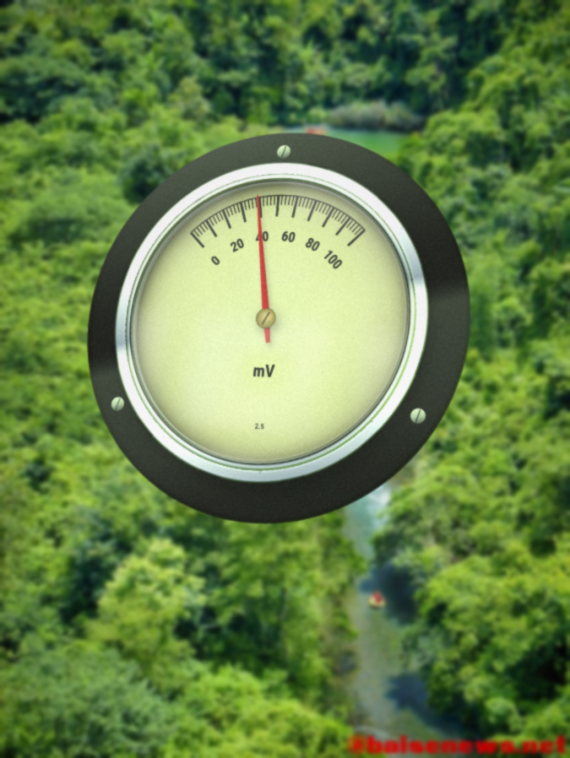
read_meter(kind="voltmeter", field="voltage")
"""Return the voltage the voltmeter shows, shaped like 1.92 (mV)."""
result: 40 (mV)
